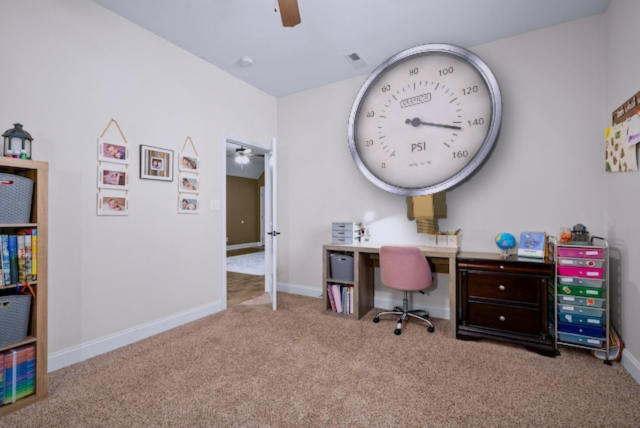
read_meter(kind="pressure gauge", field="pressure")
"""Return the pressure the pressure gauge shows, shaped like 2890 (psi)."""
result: 145 (psi)
